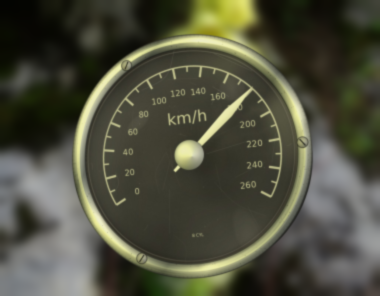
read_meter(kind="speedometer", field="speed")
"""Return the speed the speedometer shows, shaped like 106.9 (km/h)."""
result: 180 (km/h)
